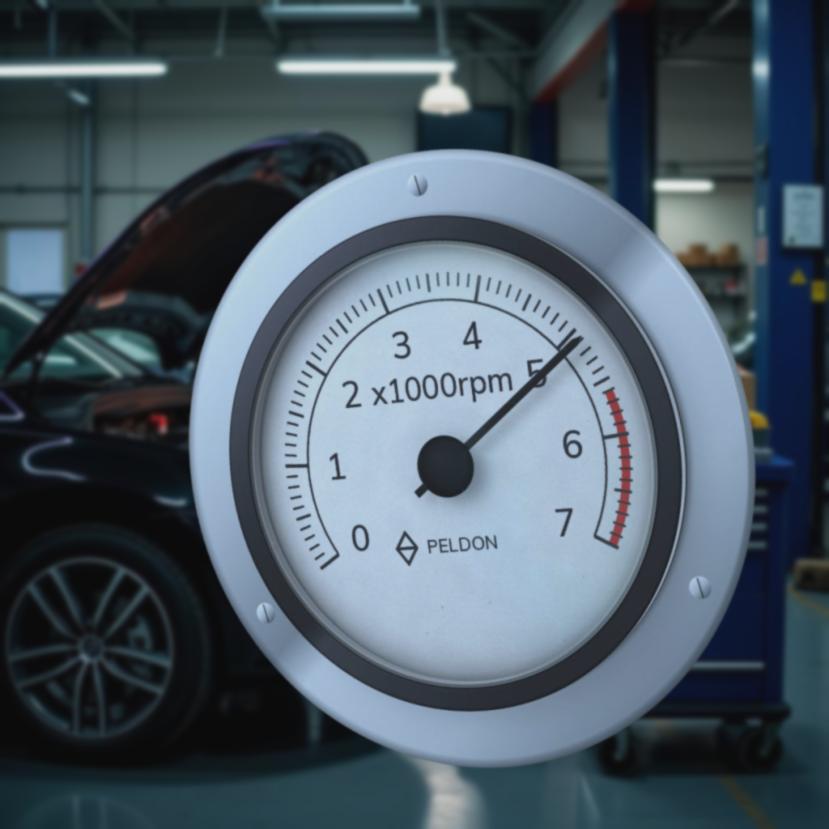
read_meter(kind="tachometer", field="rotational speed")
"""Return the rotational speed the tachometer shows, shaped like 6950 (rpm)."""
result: 5100 (rpm)
